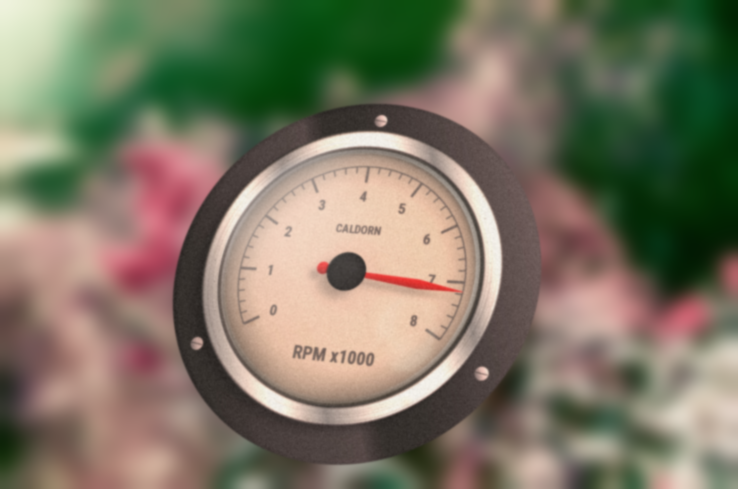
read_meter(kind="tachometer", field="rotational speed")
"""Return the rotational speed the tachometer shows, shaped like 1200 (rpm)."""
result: 7200 (rpm)
